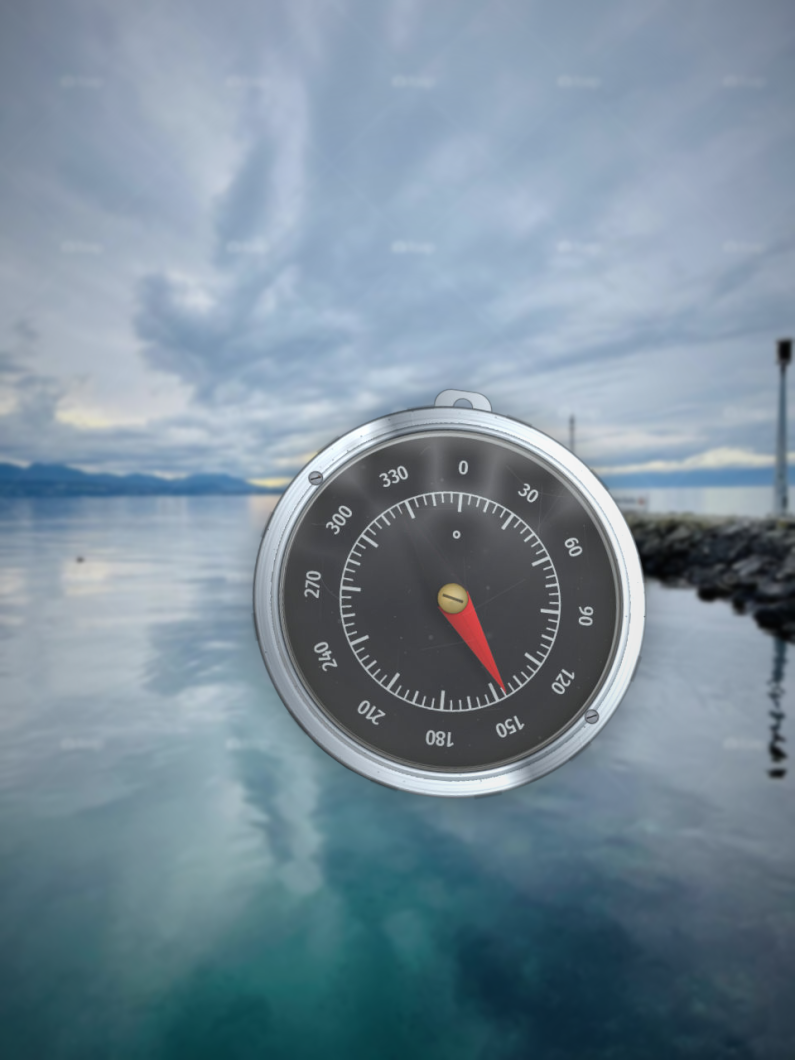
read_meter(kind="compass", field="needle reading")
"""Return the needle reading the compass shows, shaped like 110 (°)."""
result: 145 (°)
